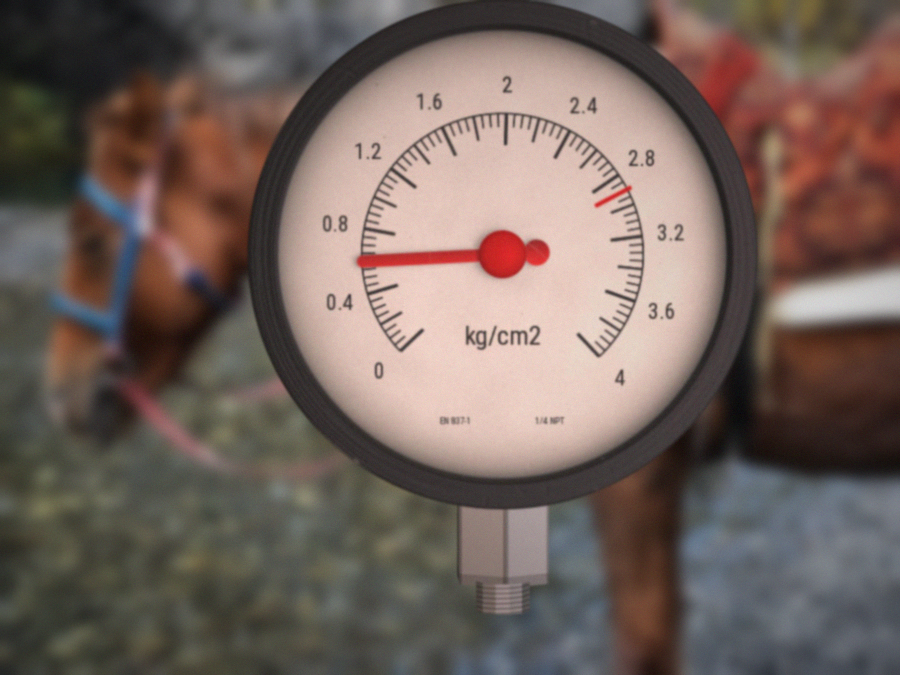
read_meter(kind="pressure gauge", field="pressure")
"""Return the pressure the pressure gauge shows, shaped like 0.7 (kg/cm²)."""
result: 0.6 (kg/cm²)
